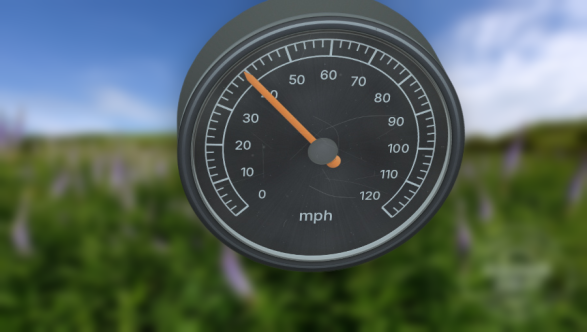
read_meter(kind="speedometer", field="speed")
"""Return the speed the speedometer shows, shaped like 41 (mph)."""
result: 40 (mph)
